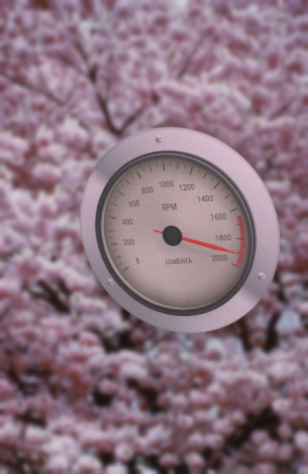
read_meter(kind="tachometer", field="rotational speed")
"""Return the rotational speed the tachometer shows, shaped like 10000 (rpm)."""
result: 1900 (rpm)
